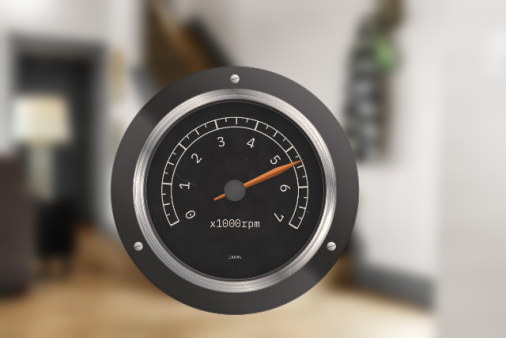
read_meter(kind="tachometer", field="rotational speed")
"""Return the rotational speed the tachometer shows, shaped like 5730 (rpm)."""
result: 5375 (rpm)
